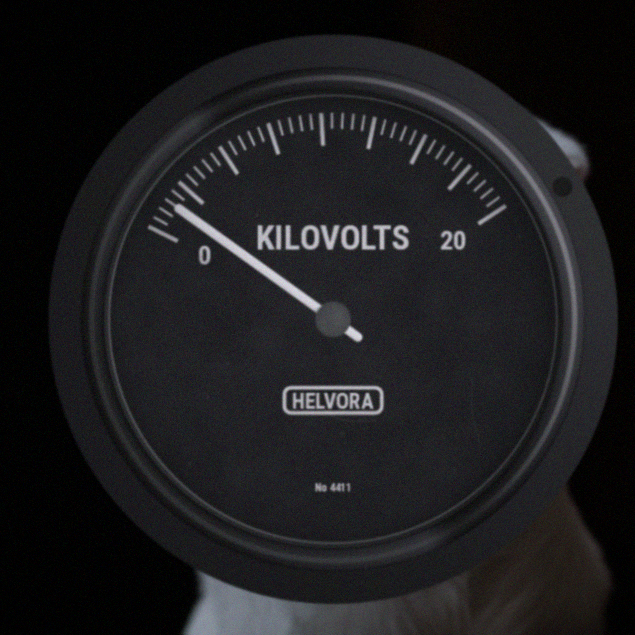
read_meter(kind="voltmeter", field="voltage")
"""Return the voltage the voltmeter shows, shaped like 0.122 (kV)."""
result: 1.5 (kV)
